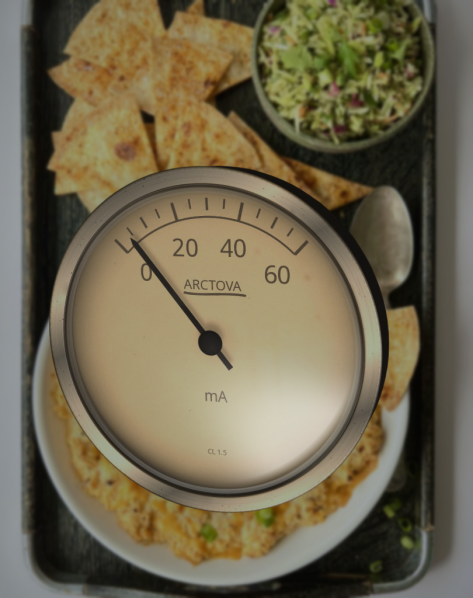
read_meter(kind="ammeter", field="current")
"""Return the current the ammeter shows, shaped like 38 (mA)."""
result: 5 (mA)
